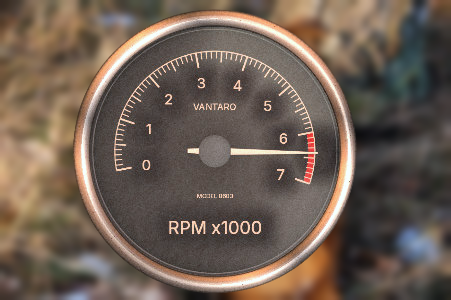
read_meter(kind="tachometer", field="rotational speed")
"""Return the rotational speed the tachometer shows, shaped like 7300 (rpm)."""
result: 6400 (rpm)
